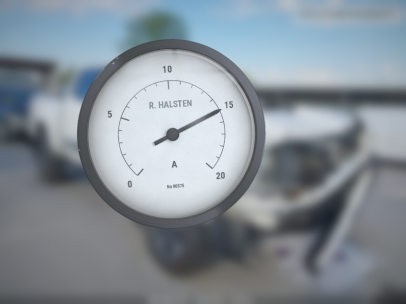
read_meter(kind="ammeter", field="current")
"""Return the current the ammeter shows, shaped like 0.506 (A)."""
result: 15 (A)
